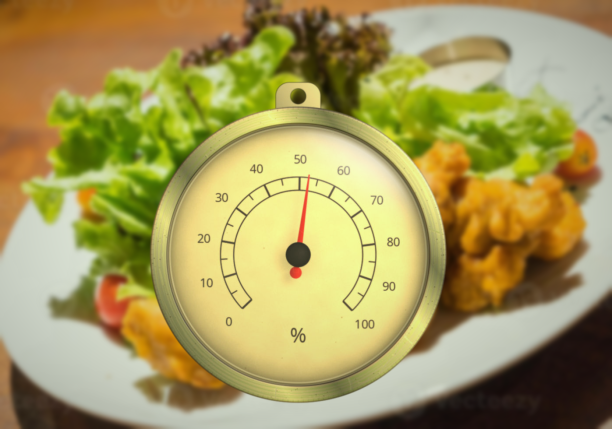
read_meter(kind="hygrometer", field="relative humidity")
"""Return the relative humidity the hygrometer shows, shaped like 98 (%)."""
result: 52.5 (%)
